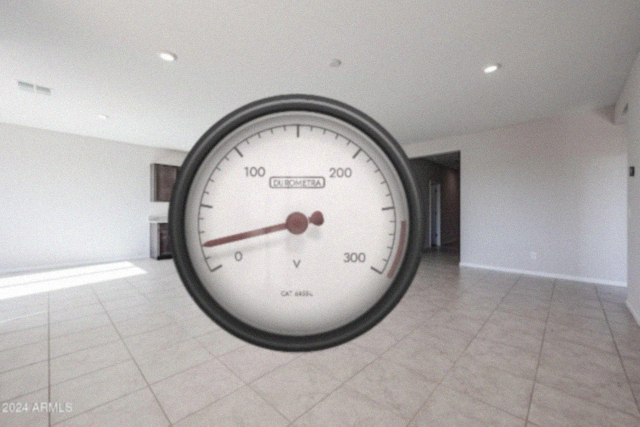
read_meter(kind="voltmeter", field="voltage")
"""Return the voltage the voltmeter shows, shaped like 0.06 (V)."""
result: 20 (V)
